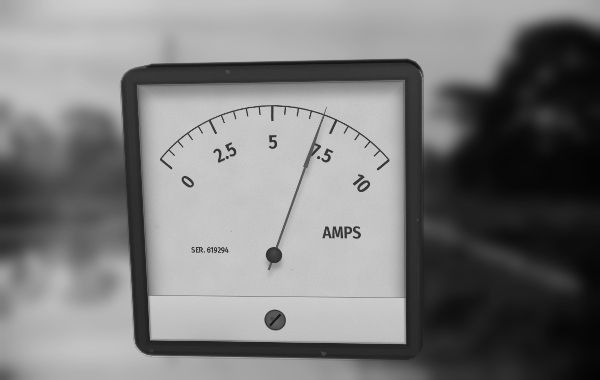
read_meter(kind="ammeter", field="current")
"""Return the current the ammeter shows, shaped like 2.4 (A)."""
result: 7 (A)
